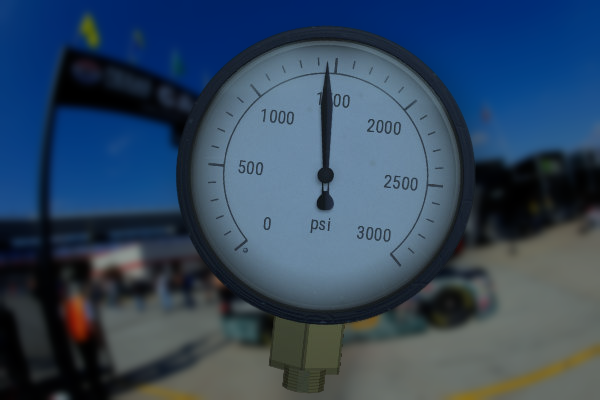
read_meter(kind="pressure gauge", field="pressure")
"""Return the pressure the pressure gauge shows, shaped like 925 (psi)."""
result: 1450 (psi)
